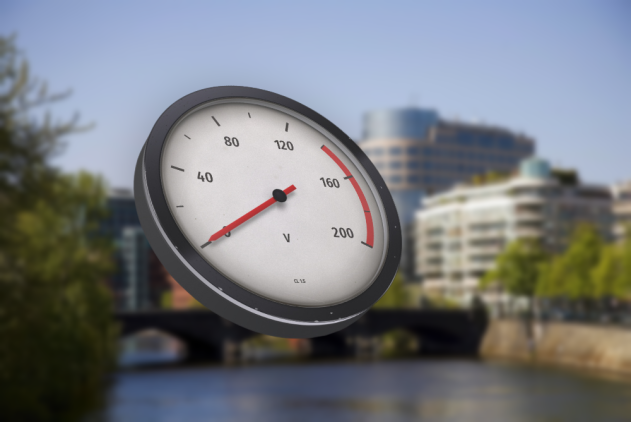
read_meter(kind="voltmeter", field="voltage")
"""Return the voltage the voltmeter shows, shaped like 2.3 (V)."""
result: 0 (V)
